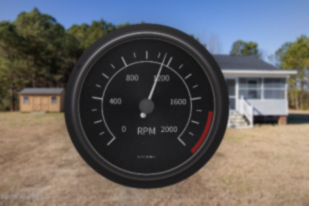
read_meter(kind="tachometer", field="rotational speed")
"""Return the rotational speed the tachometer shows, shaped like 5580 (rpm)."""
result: 1150 (rpm)
